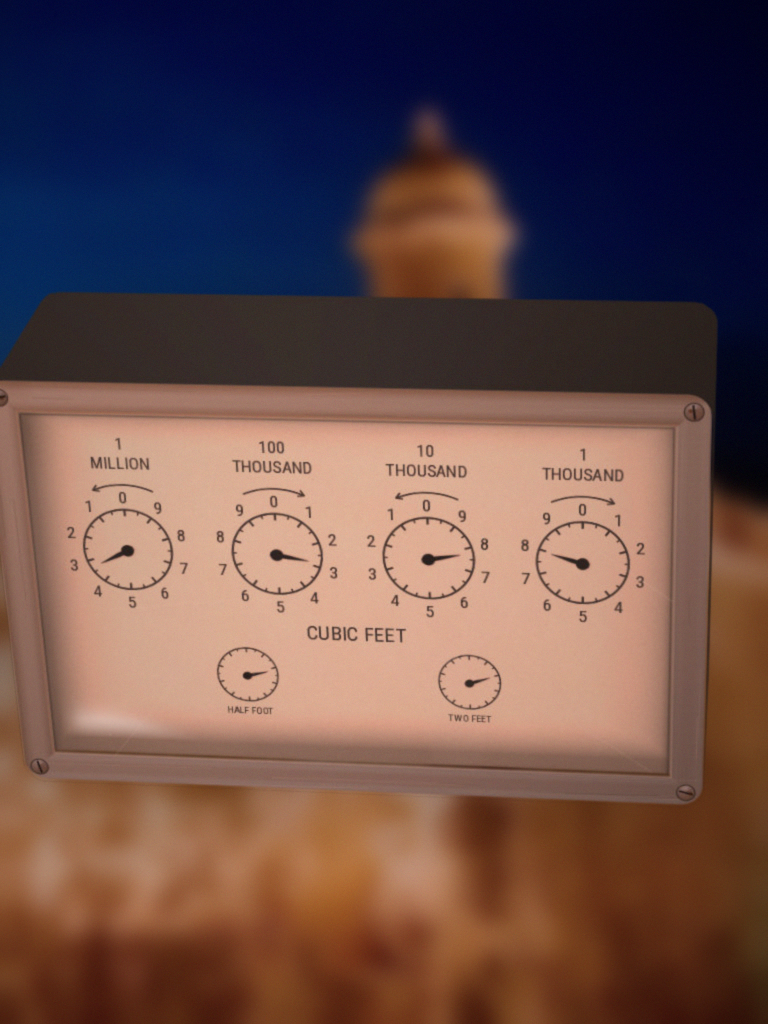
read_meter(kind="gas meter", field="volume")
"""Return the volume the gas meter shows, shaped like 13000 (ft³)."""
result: 327800 (ft³)
